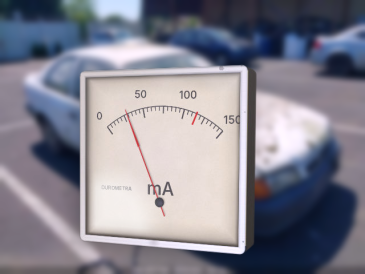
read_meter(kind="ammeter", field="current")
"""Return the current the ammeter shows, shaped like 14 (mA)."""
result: 30 (mA)
